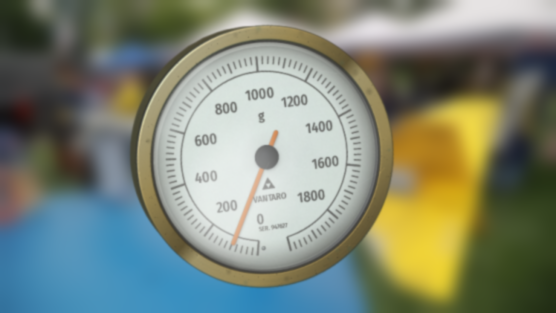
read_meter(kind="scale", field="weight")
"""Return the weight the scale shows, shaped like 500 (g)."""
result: 100 (g)
